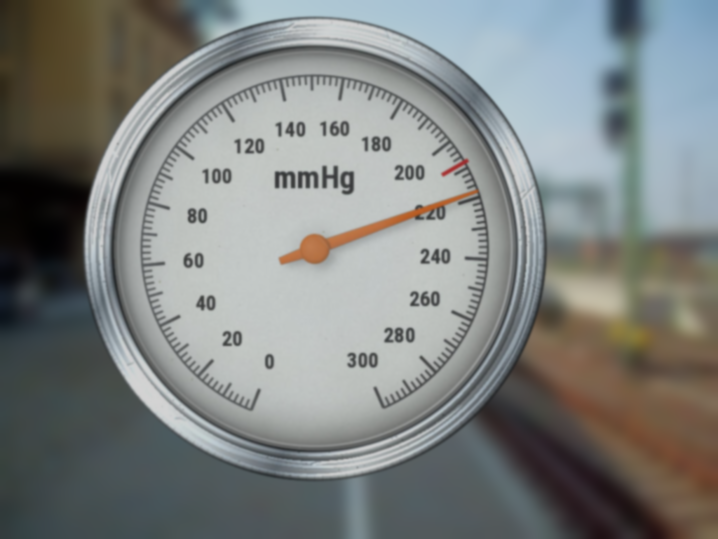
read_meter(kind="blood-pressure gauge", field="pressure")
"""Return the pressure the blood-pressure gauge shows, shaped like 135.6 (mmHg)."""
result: 218 (mmHg)
